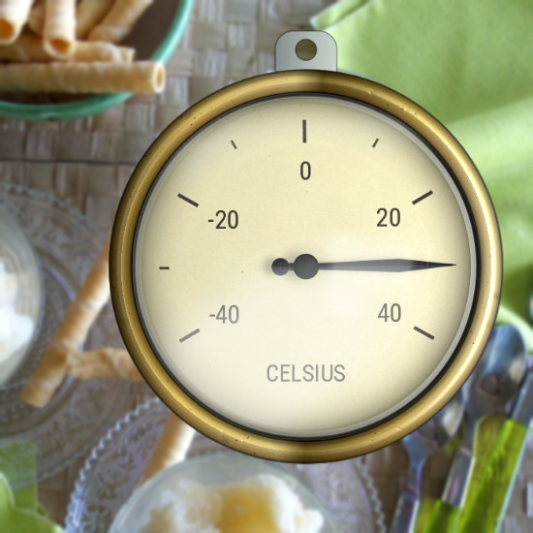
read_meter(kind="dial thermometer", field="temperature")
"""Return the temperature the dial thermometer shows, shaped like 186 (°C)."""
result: 30 (°C)
